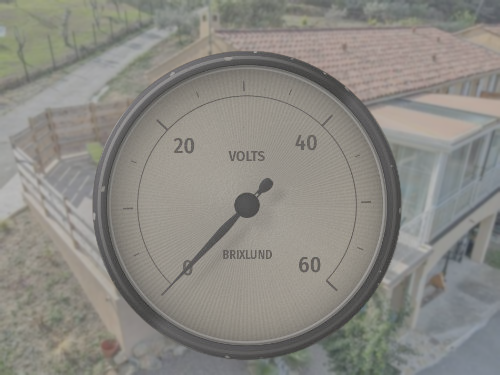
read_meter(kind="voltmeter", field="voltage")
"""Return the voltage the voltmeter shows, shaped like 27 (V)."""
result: 0 (V)
